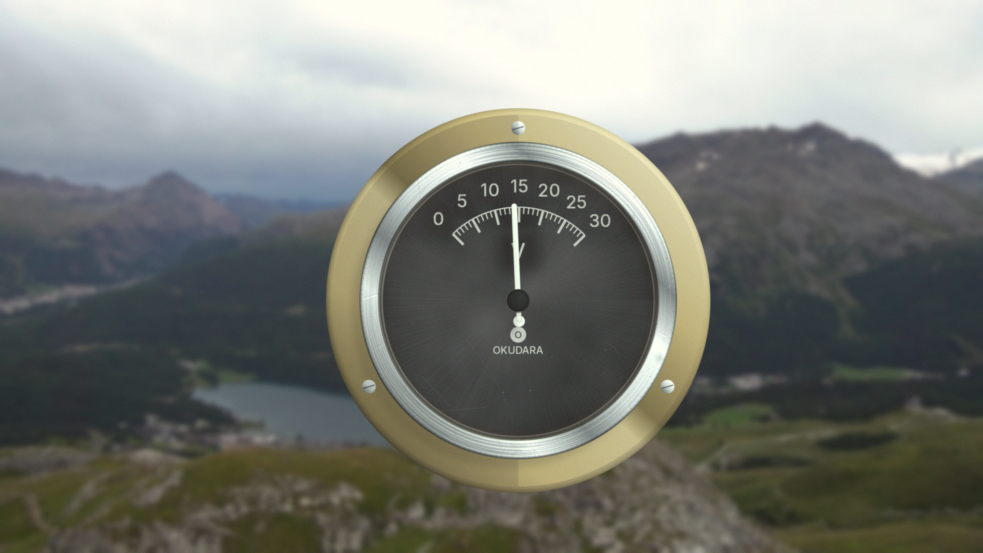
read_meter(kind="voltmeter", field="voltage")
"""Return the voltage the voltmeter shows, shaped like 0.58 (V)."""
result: 14 (V)
